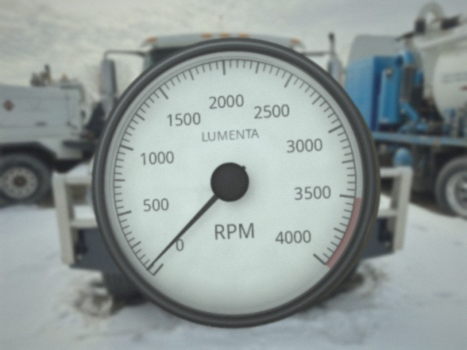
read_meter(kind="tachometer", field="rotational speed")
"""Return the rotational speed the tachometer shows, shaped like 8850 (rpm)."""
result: 50 (rpm)
